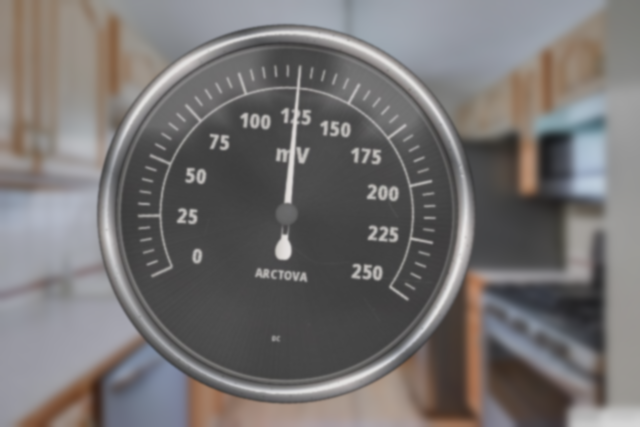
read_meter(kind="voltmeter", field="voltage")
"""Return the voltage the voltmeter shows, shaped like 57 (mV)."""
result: 125 (mV)
